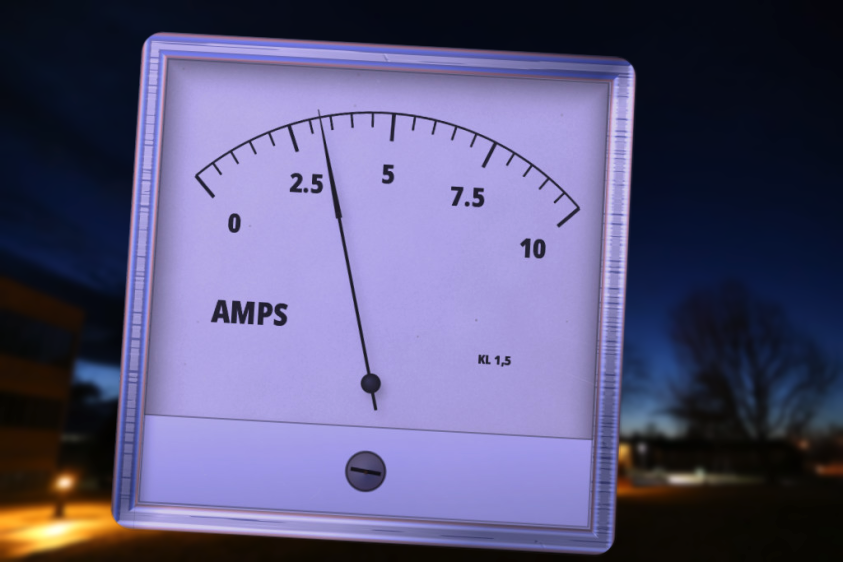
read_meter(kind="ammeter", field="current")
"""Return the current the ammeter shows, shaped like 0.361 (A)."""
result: 3.25 (A)
